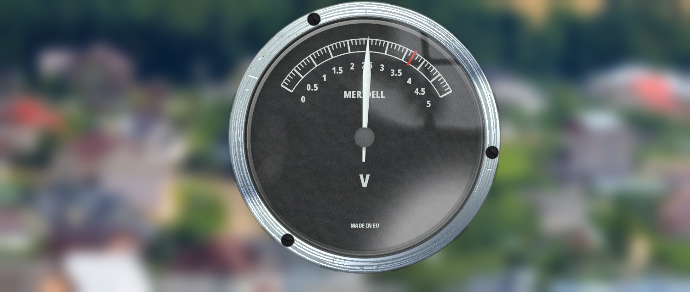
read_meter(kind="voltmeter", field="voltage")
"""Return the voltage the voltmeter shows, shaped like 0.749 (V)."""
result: 2.5 (V)
